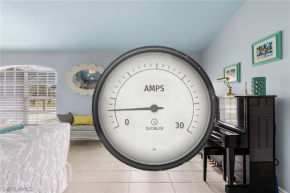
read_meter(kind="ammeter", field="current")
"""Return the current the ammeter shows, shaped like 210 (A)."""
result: 3 (A)
